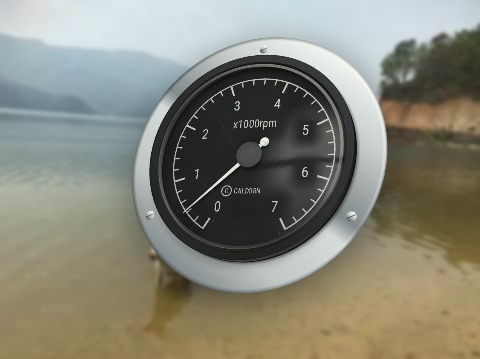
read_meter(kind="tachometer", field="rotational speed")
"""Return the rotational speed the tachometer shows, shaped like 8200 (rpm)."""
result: 400 (rpm)
